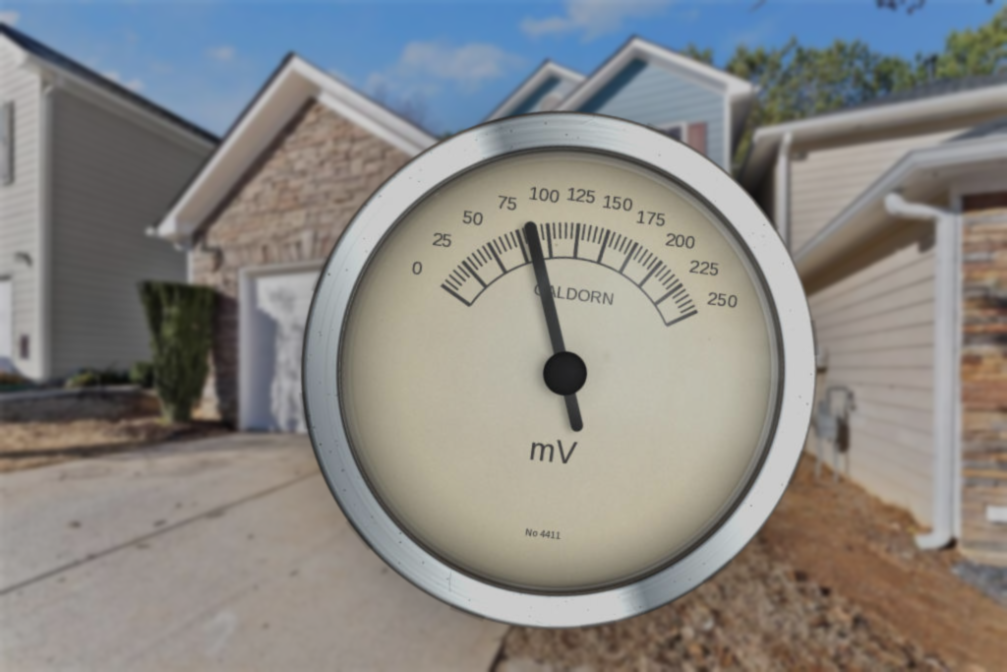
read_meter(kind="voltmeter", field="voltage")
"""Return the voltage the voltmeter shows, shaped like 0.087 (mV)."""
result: 85 (mV)
